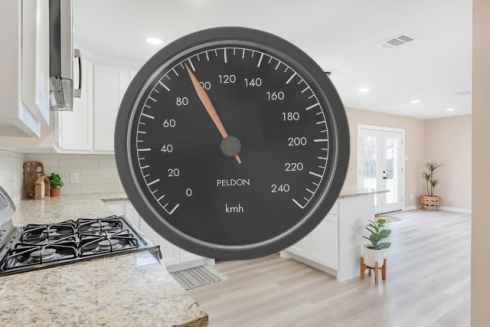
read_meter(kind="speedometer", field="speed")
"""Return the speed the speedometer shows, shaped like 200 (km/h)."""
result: 97.5 (km/h)
